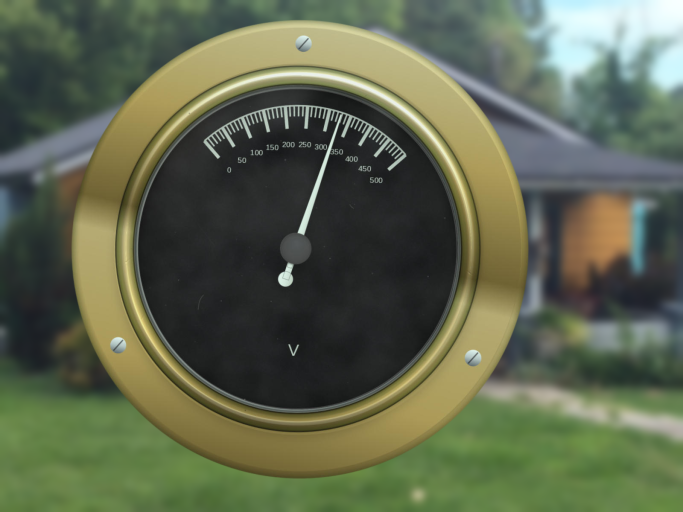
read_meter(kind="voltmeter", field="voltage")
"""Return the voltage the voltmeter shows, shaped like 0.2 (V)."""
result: 330 (V)
